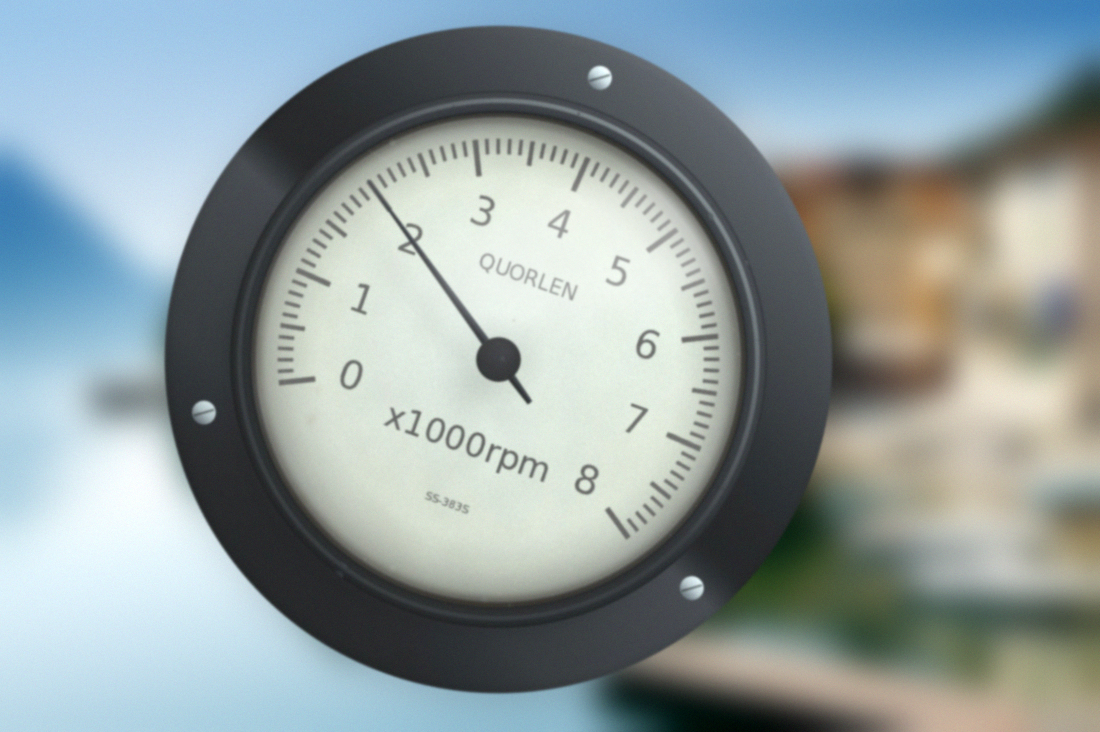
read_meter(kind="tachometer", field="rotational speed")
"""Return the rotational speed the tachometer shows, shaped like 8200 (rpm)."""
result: 2000 (rpm)
